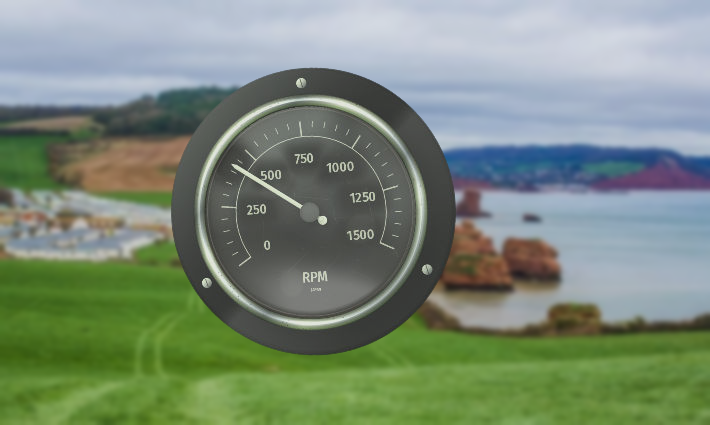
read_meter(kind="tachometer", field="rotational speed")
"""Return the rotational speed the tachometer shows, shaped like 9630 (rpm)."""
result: 425 (rpm)
